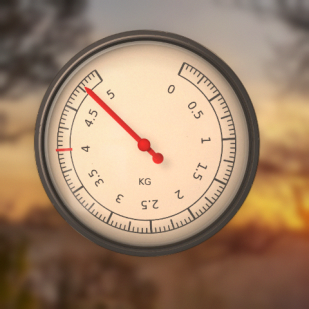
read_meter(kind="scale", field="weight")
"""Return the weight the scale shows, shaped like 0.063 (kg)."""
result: 4.8 (kg)
